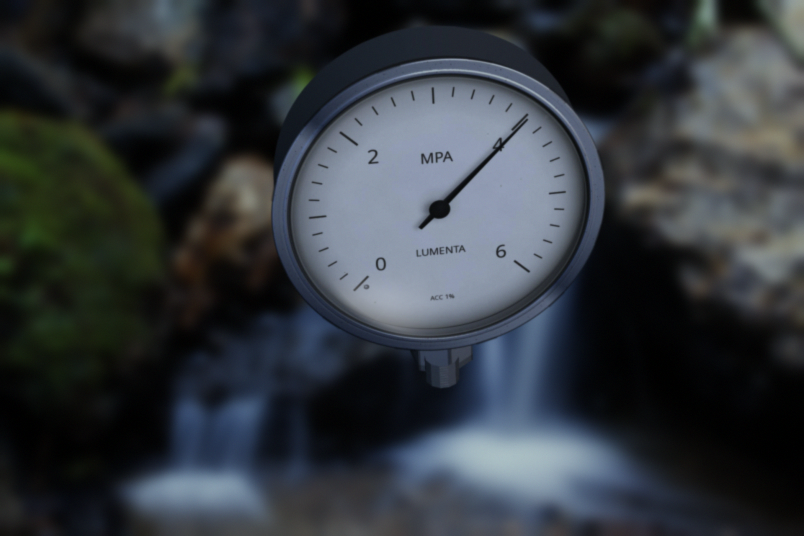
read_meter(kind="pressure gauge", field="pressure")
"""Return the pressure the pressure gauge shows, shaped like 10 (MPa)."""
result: 4 (MPa)
